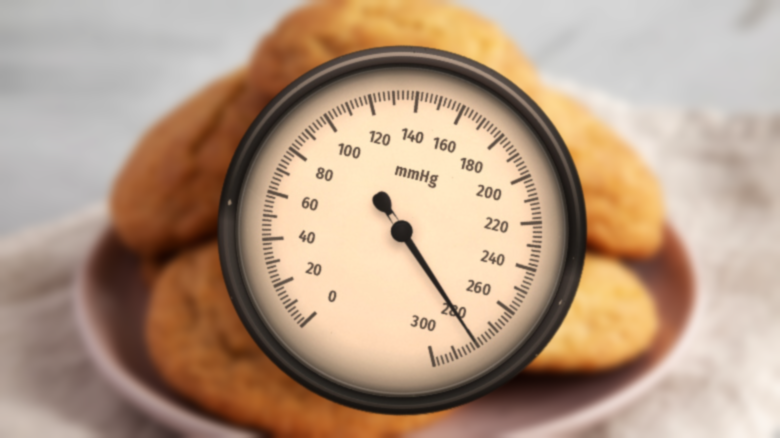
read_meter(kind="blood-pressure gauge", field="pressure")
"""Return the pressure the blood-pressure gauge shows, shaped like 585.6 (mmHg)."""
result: 280 (mmHg)
